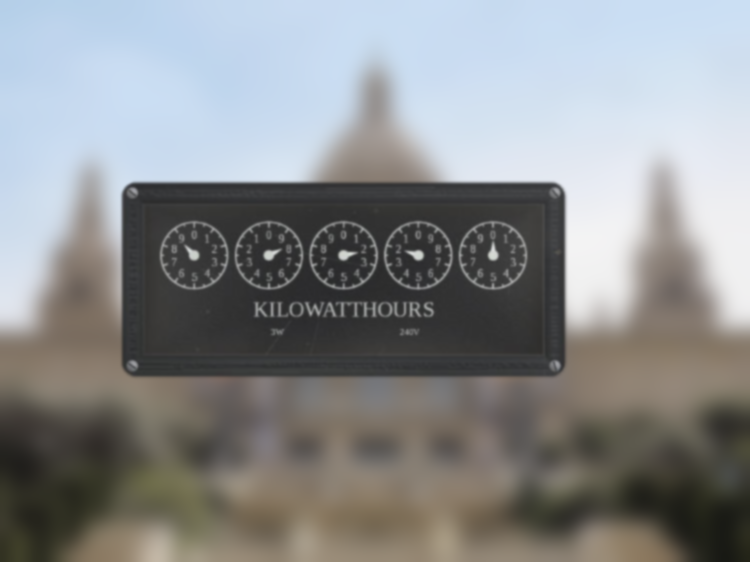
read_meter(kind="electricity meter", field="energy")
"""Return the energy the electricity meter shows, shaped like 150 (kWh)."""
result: 88220 (kWh)
